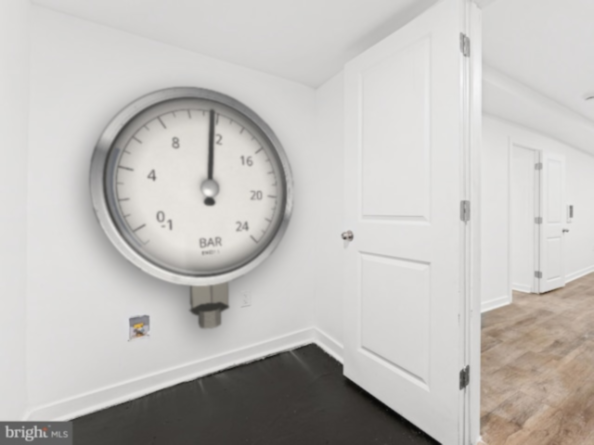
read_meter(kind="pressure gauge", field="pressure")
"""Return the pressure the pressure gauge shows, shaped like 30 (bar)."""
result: 11.5 (bar)
